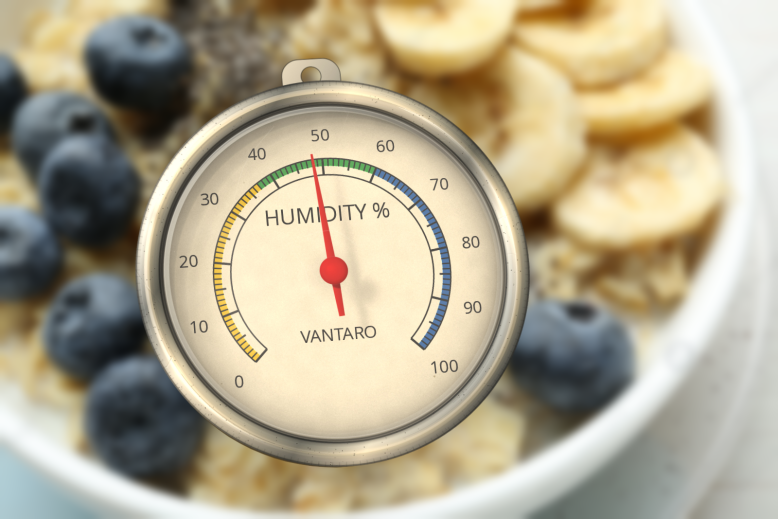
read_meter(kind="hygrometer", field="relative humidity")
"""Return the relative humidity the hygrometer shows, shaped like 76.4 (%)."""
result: 48 (%)
